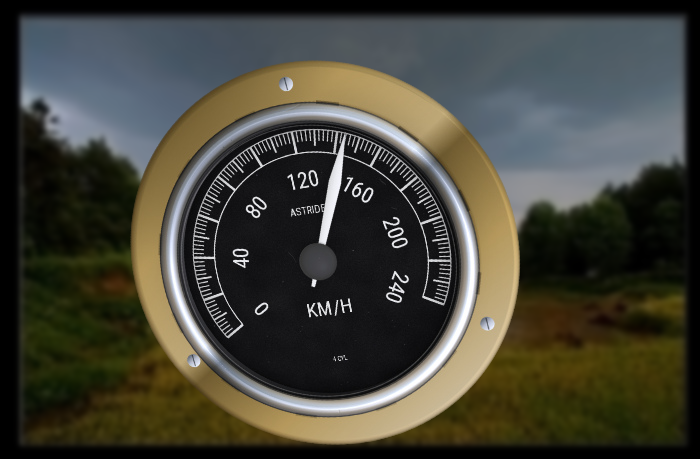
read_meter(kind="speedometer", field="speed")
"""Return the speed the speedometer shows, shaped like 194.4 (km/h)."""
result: 144 (km/h)
